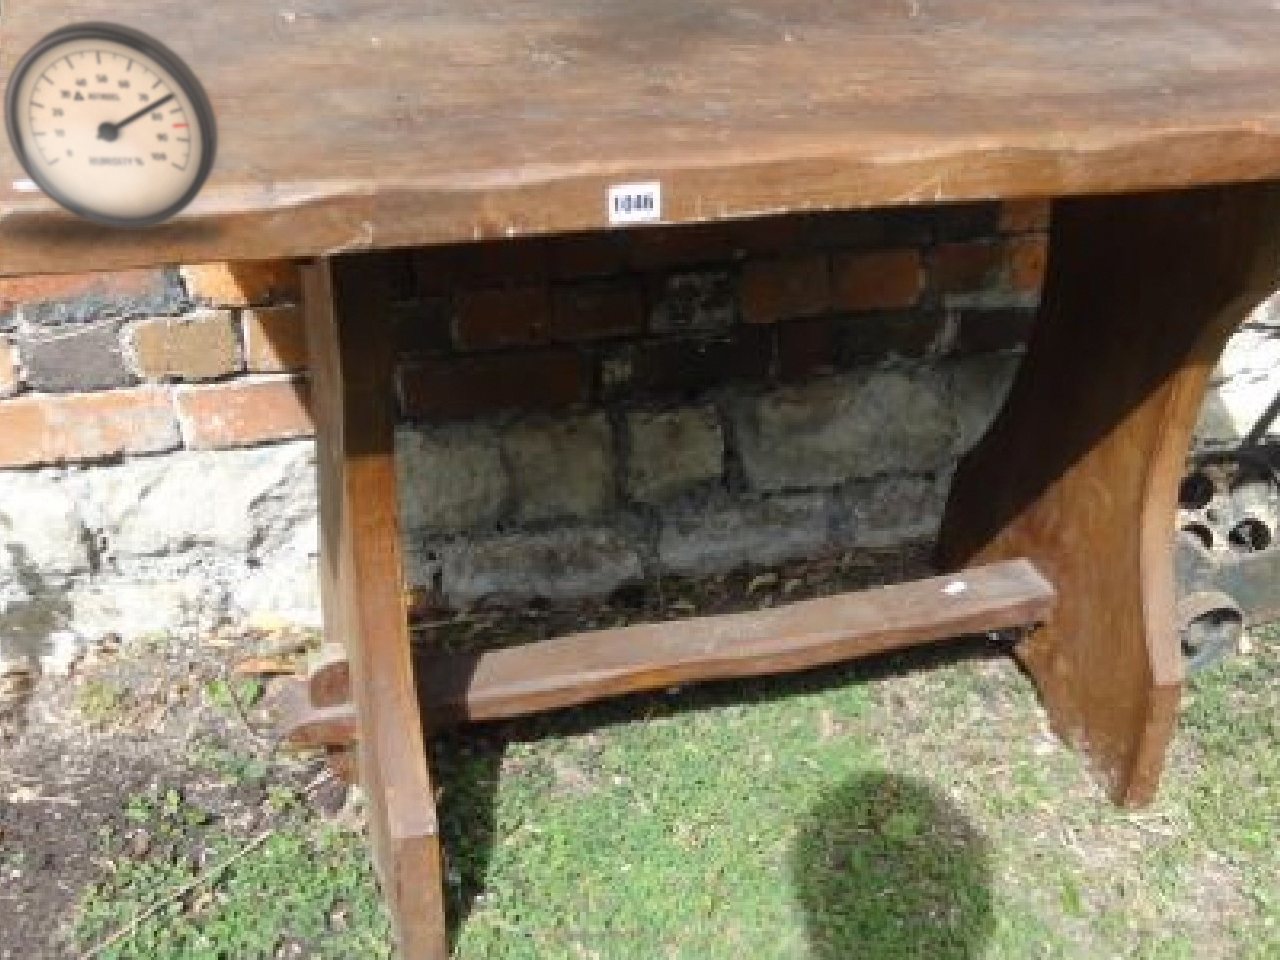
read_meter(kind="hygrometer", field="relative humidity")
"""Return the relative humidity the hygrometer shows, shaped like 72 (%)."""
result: 75 (%)
